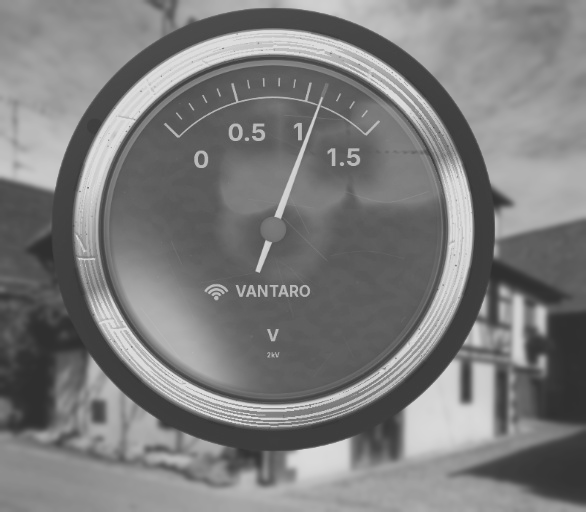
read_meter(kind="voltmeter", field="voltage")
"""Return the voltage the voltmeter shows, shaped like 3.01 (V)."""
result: 1.1 (V)
